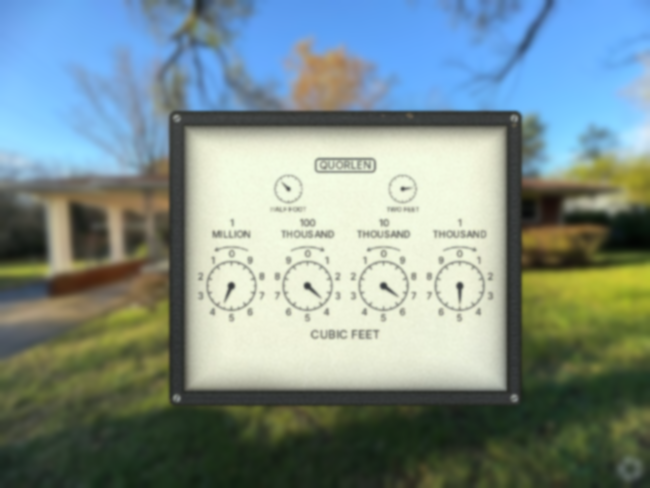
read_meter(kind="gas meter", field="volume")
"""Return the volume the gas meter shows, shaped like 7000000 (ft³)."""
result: 436500 (ft³)
